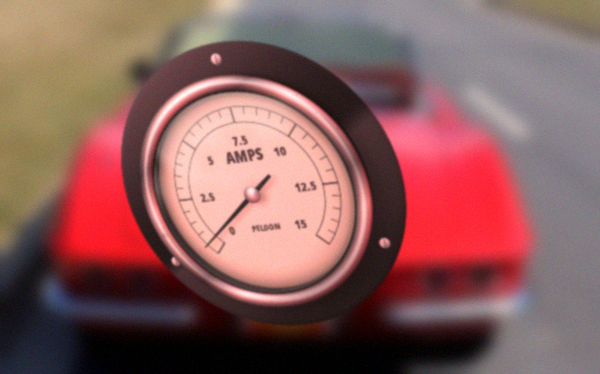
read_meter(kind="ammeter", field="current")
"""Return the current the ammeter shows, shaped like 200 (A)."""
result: 0.5 (A)
